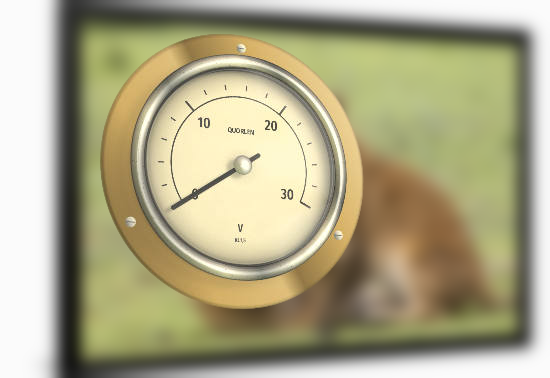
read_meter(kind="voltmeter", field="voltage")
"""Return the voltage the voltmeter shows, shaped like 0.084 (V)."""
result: 0 (V)
